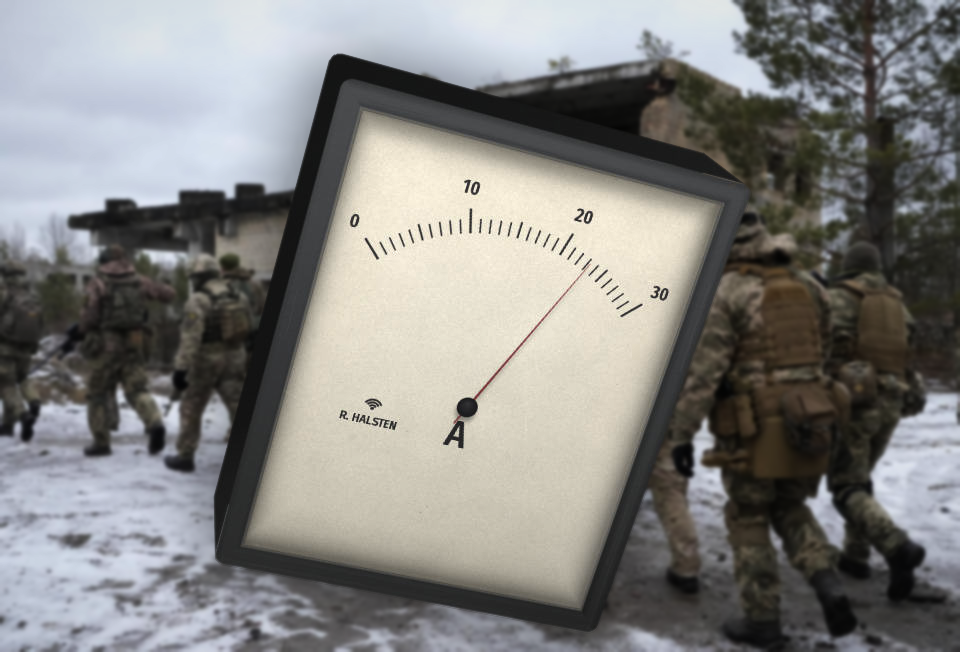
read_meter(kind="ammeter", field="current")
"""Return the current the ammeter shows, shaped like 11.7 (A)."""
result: 23 (A)
